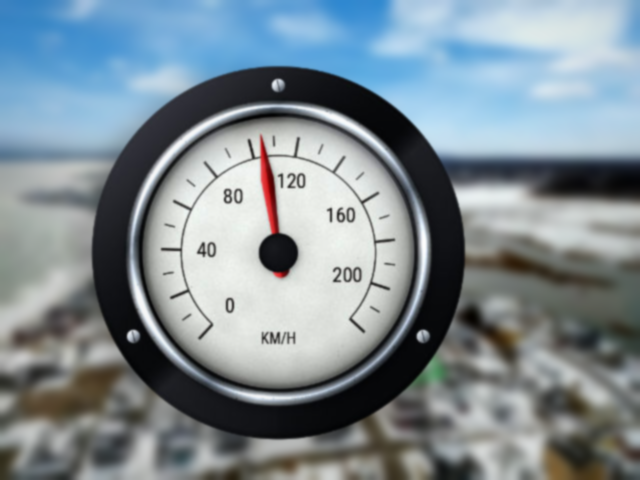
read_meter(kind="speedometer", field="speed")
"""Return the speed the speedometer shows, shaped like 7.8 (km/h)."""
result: 105 (km/h)
